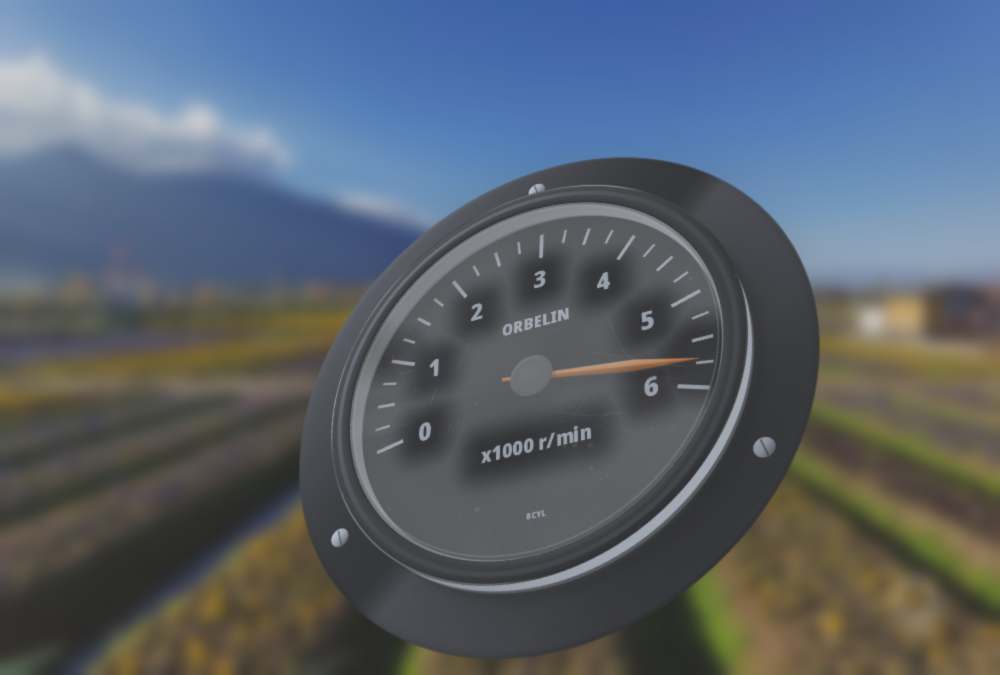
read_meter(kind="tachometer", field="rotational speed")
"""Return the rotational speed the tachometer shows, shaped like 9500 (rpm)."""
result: 5750 (rpm)
